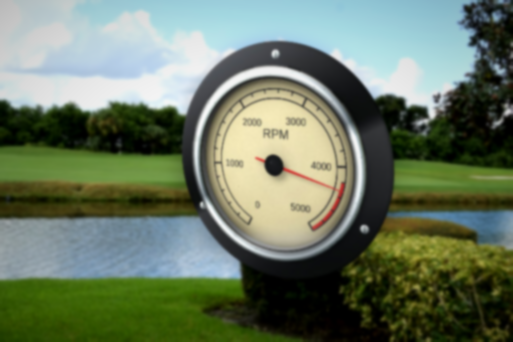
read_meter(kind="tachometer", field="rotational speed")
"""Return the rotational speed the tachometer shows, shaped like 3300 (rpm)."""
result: 4300 (rpm)
